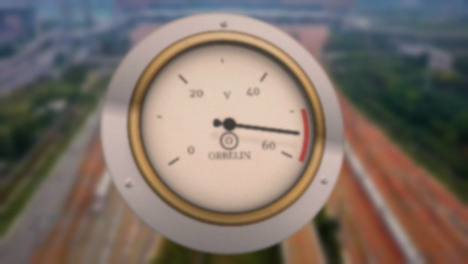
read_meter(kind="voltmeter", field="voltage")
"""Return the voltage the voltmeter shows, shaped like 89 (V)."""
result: 55 (V)
